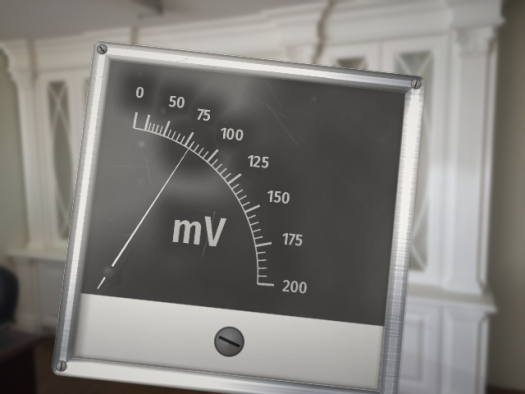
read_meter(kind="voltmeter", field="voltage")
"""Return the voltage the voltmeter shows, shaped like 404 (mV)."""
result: 80 (mV)
